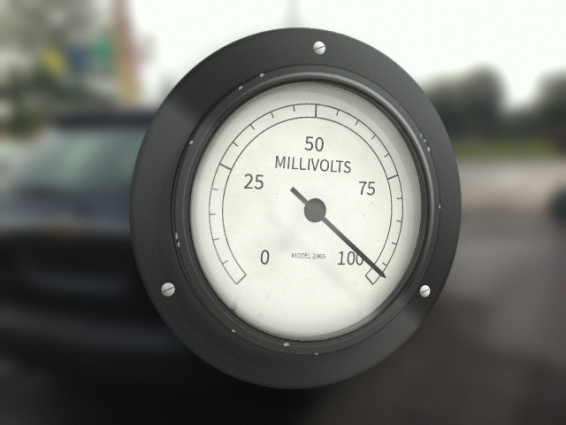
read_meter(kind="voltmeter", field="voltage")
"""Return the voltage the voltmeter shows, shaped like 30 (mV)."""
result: 97.5 (mV)
